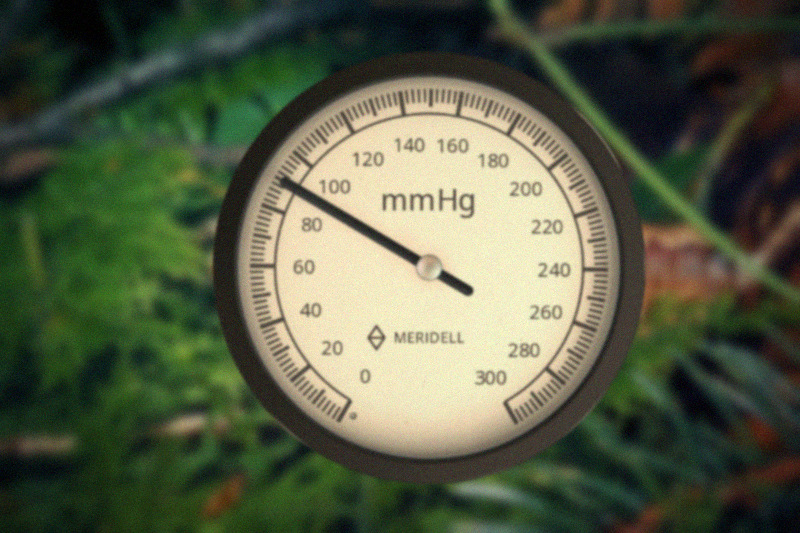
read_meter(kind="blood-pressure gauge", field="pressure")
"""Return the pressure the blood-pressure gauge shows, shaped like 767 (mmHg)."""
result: 90 (mmHg)
